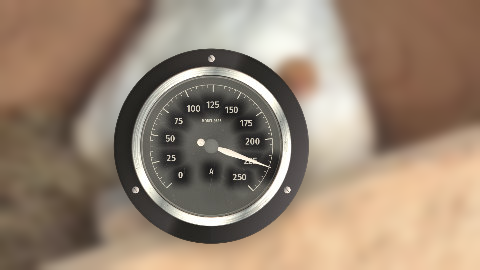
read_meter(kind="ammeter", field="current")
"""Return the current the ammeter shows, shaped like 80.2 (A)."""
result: 225 (A)
